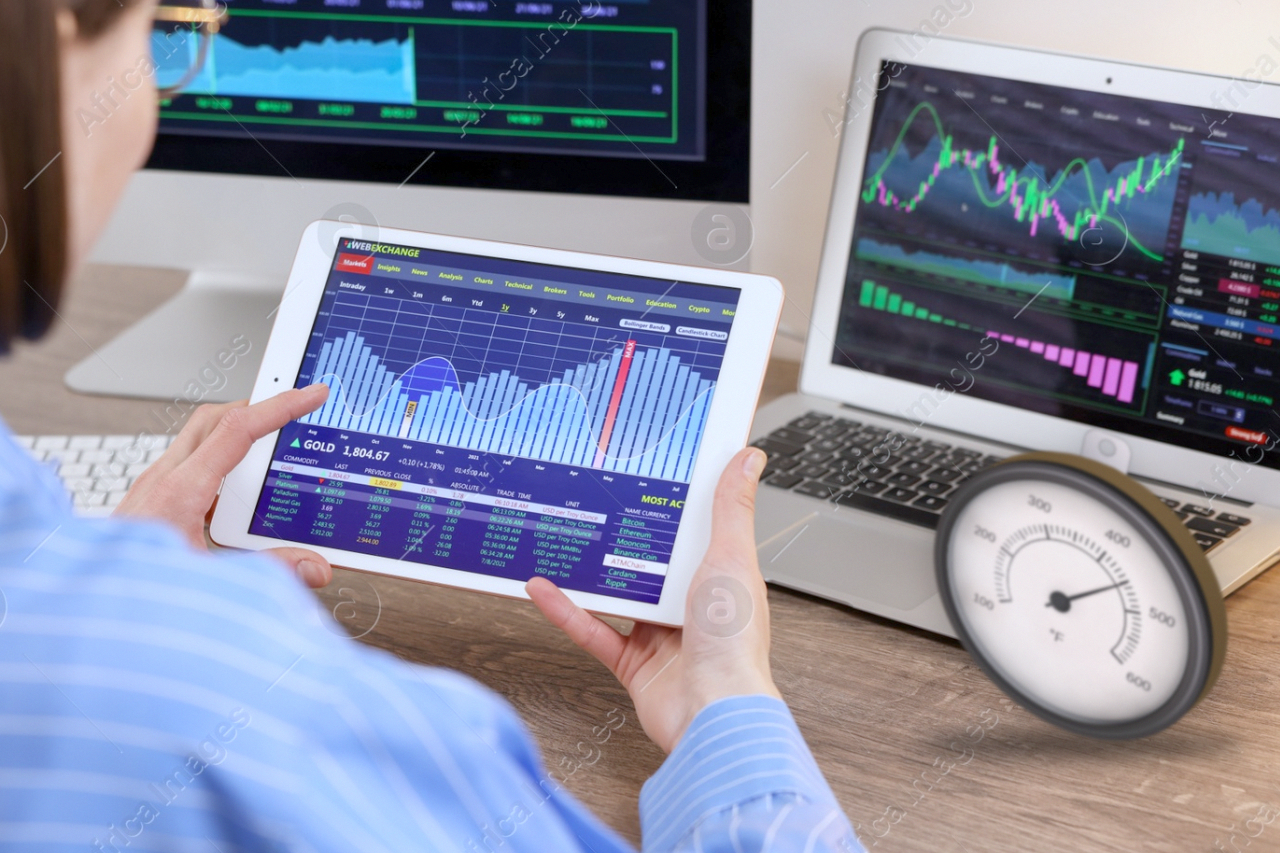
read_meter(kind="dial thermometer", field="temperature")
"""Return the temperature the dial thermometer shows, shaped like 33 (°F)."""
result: 450 (°F)
